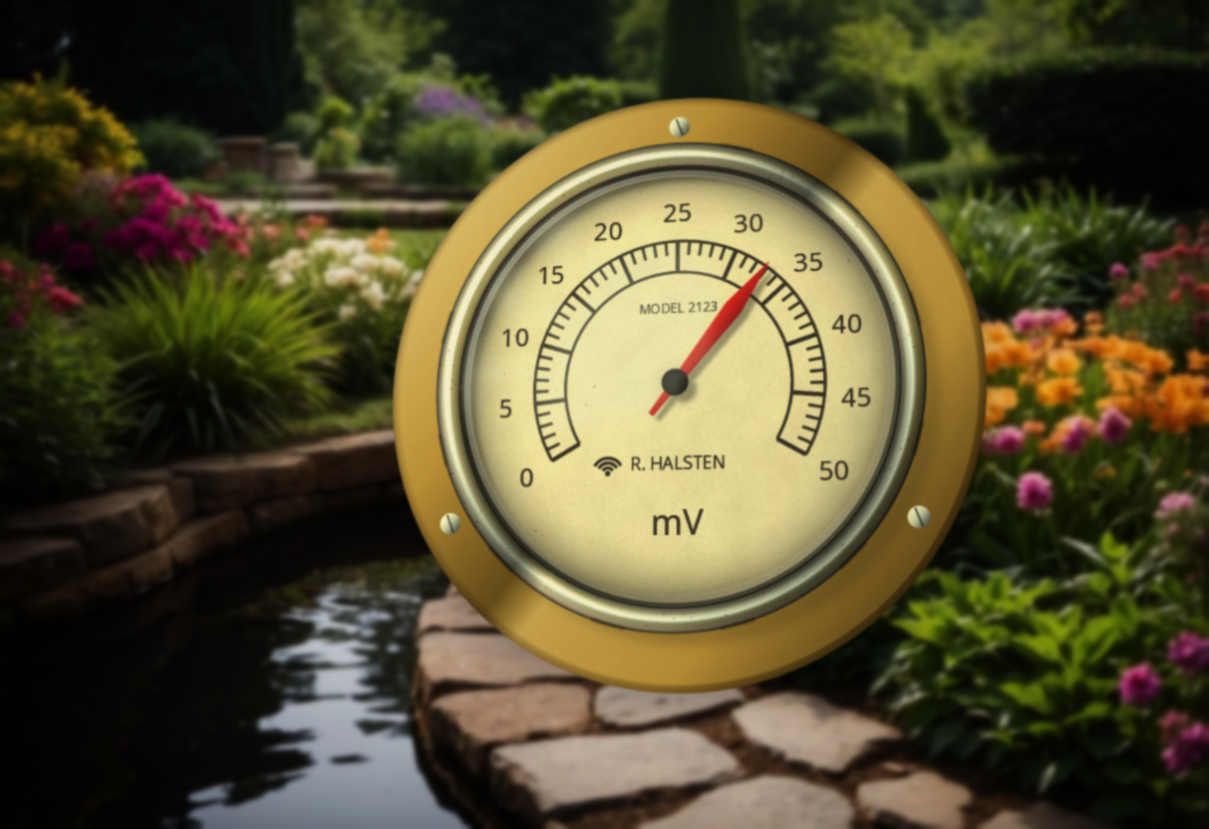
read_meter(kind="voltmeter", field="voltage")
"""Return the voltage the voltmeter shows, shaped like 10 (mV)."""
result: 33 (mV)
